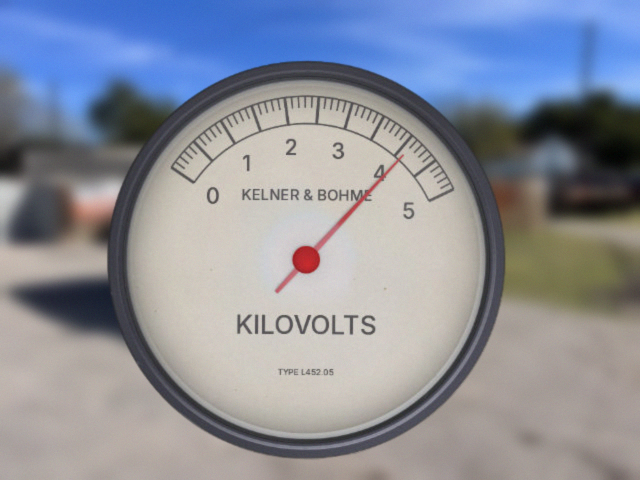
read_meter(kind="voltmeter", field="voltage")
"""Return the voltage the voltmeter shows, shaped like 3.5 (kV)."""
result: 4.1 (kV)
